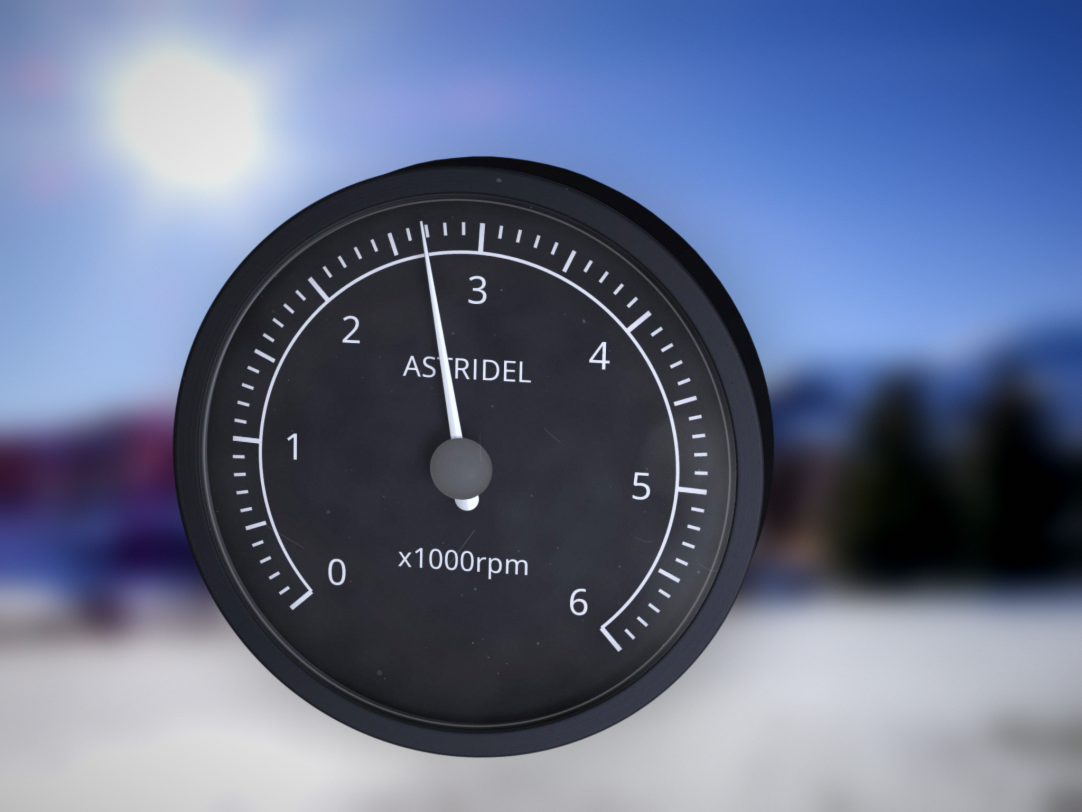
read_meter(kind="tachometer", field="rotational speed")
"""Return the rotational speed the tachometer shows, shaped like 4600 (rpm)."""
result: 2700 (rpm)
